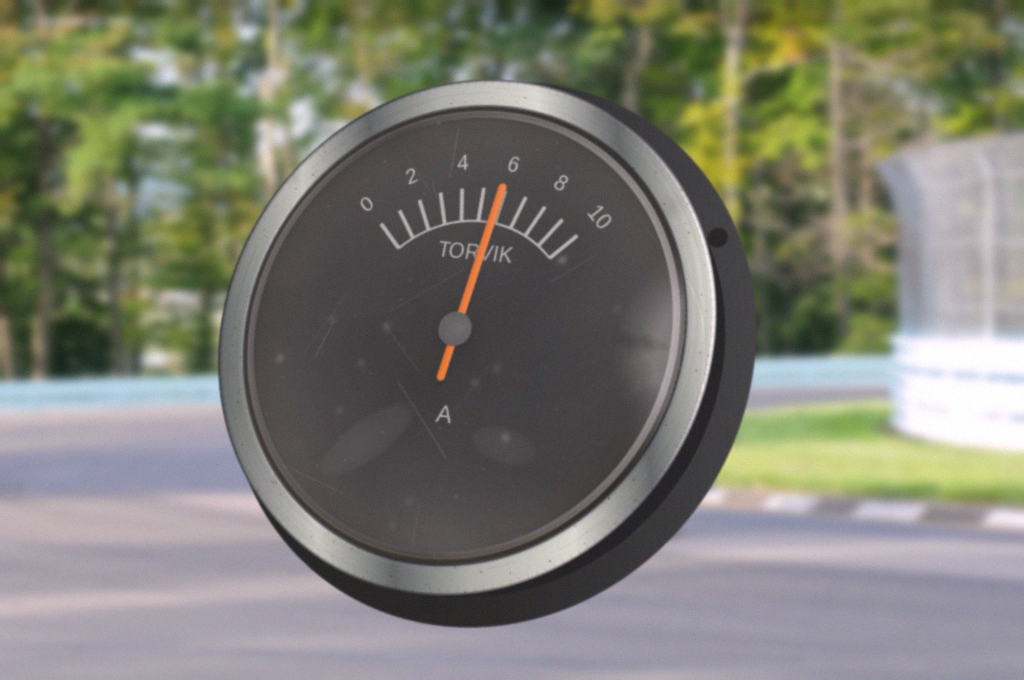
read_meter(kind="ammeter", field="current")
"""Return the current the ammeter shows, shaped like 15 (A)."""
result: 6 (A)
